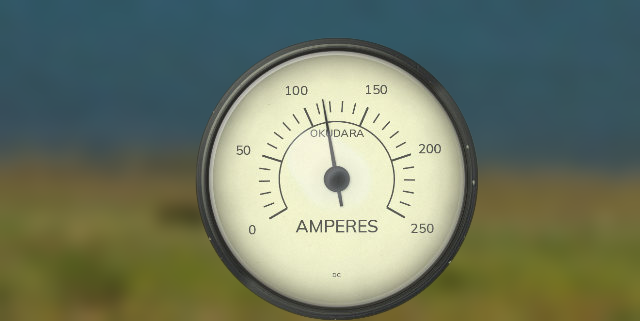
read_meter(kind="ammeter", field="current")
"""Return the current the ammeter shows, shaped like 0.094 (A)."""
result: 115 (A)
